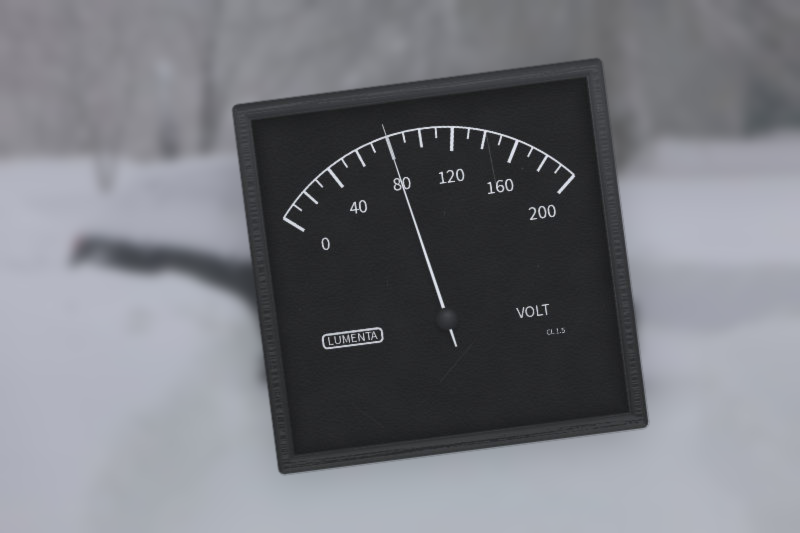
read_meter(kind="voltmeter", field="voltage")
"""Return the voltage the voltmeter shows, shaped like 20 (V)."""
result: 80 (V)
